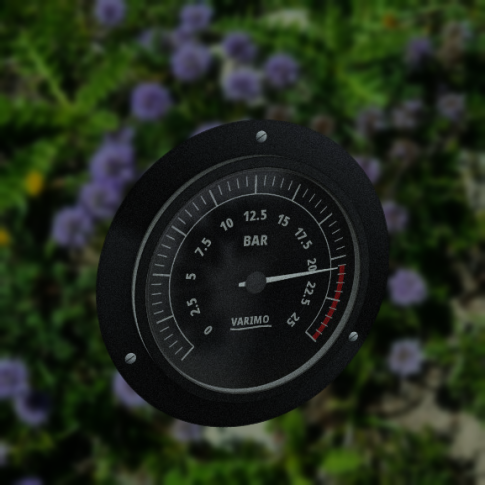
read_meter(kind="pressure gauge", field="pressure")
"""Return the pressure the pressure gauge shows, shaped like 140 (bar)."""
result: 20.5 (bar)
